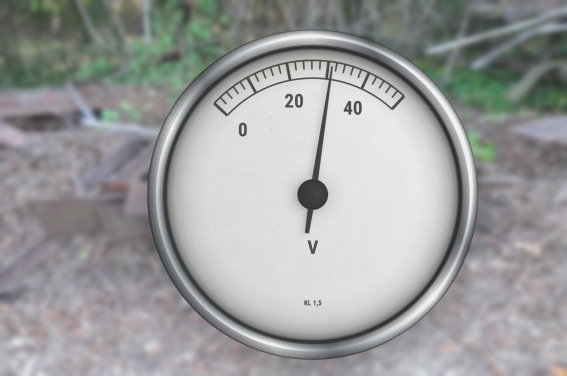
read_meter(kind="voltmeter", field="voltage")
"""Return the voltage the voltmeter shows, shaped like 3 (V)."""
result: 31 (V)
